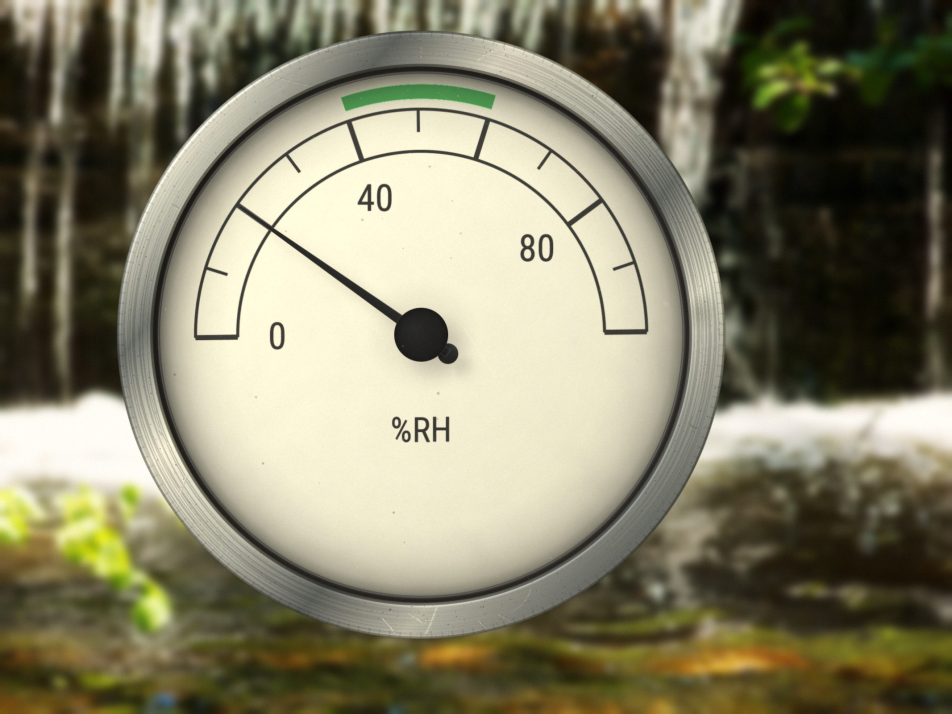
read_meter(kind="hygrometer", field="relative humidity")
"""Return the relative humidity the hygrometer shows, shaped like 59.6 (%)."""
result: 20 (%)
